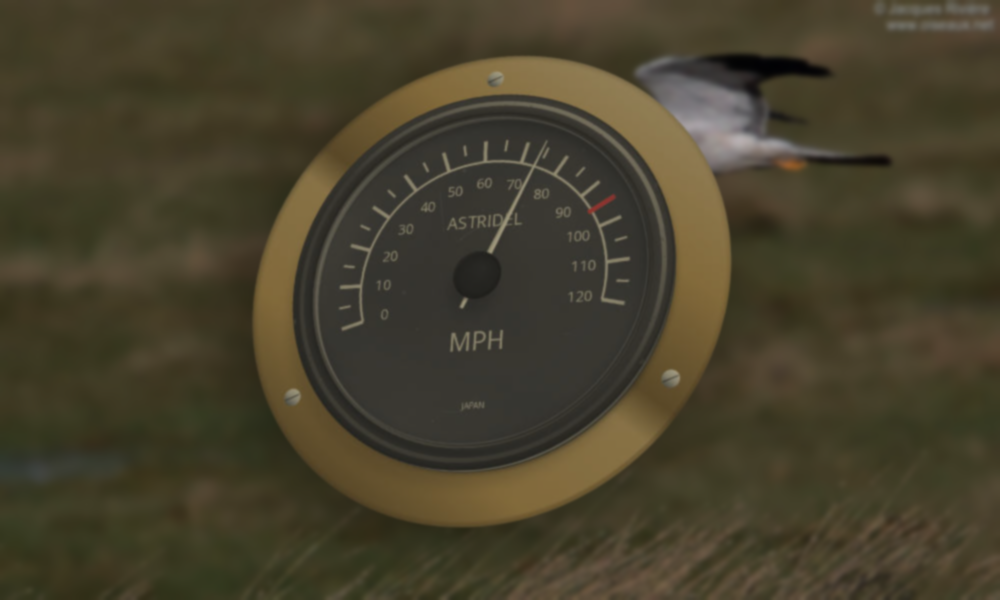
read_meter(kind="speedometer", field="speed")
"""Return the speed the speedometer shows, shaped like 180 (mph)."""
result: 75 (mph)
